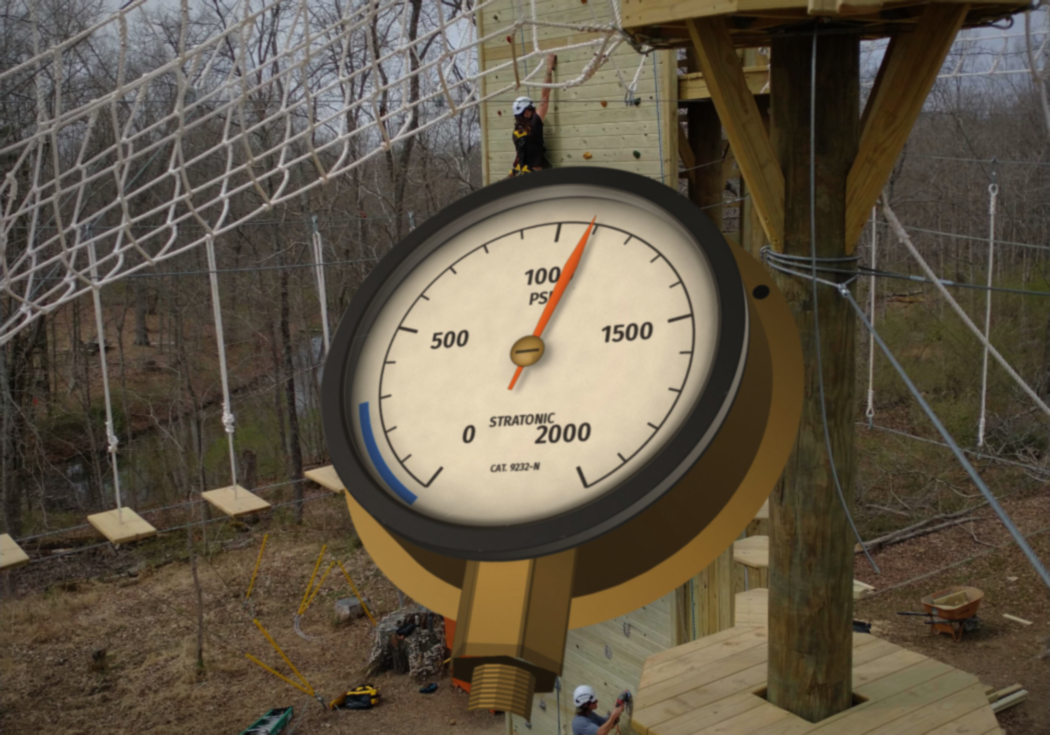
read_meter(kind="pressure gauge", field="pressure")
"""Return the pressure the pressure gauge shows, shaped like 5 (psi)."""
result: 1100 (psi)
